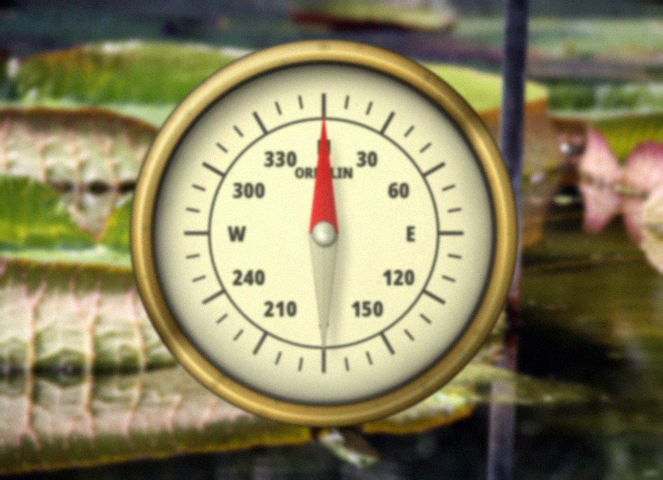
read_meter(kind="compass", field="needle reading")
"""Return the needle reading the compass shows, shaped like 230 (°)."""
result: 0 (°)
